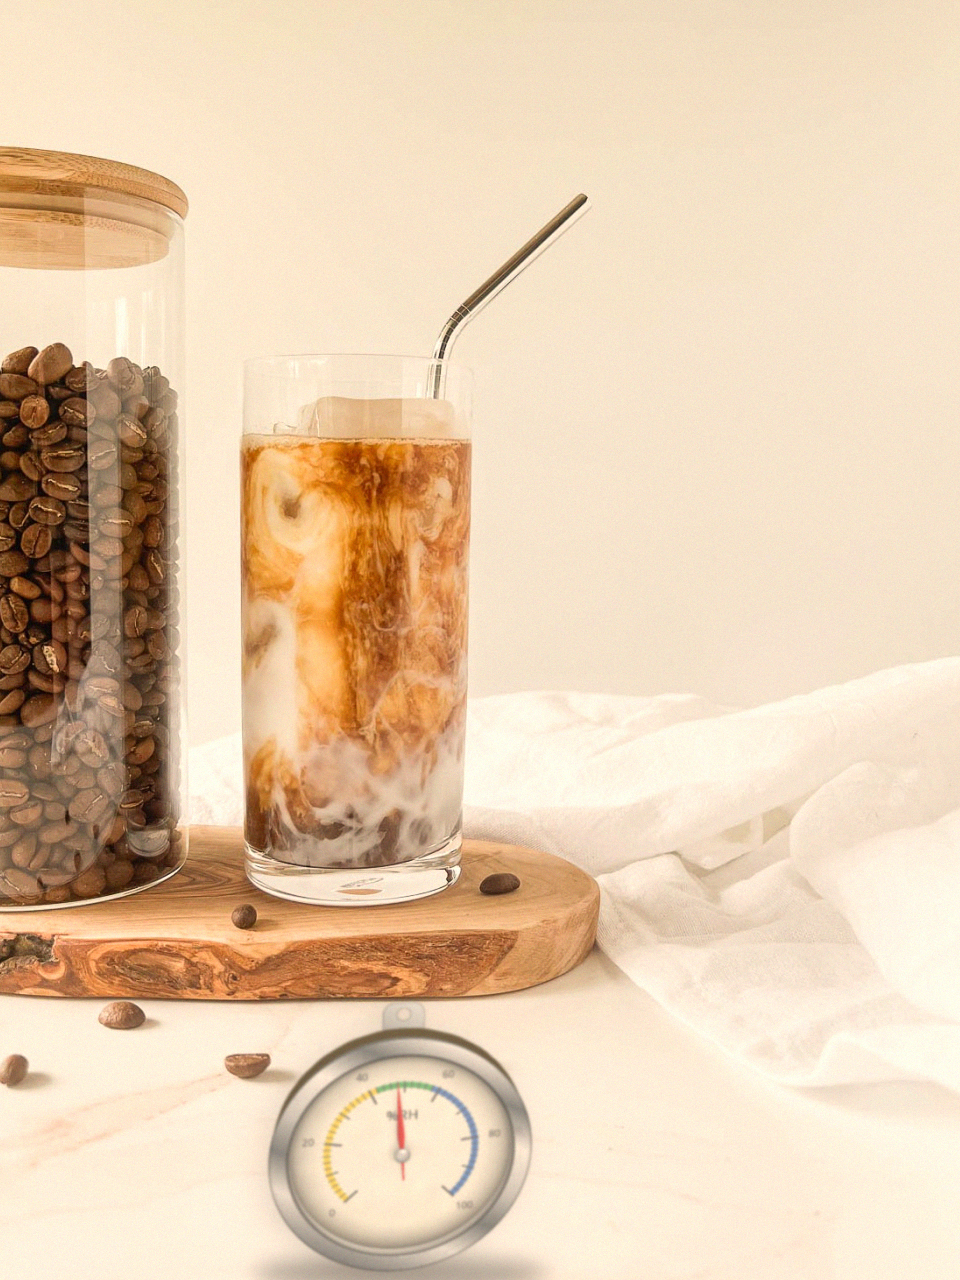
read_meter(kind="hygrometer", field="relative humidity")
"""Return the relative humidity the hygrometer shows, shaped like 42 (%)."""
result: 48 (%)
